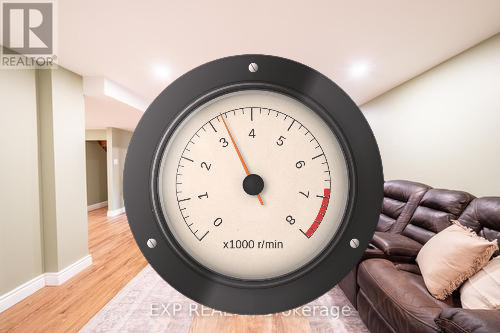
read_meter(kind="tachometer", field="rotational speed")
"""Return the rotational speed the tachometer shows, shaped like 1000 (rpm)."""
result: 3300 (rpm)
